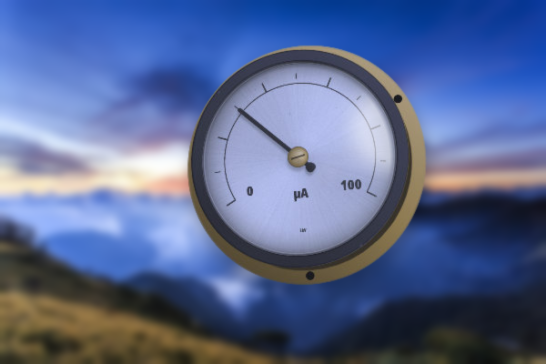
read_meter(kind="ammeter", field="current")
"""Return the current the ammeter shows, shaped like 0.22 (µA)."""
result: 30 (µA)
